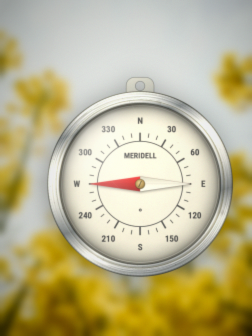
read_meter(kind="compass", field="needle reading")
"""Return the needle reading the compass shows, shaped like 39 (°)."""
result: 270 (°)
